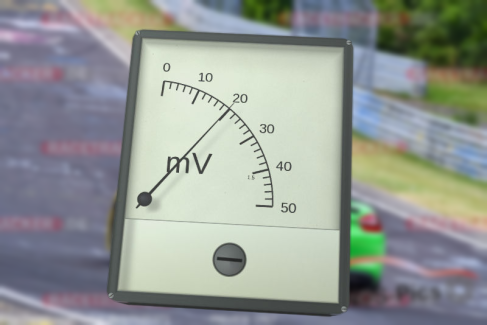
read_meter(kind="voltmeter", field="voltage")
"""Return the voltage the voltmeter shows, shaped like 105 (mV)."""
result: 20 (mV)
